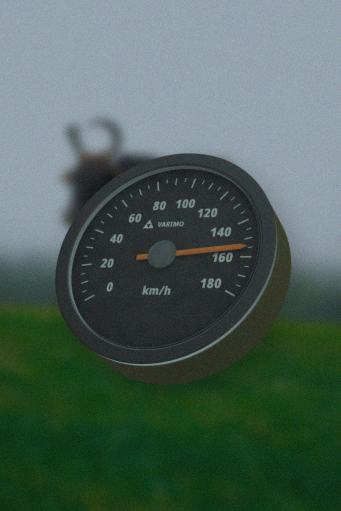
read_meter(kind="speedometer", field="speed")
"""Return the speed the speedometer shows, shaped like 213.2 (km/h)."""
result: 155 (km/h)
